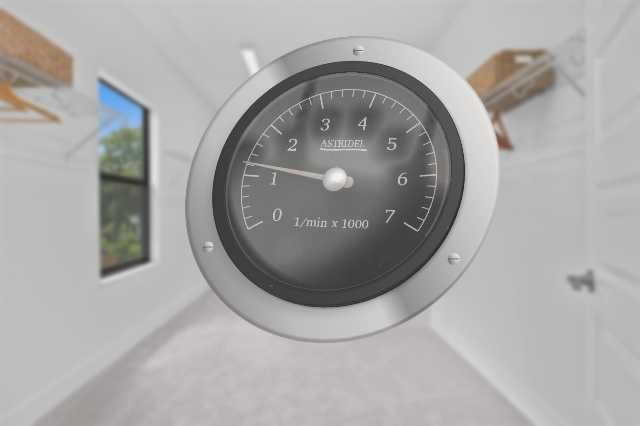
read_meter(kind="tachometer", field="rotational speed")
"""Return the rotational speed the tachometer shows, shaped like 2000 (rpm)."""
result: 1200 (rpm)
